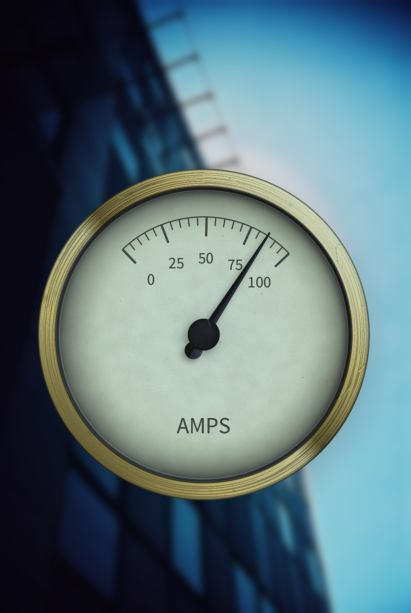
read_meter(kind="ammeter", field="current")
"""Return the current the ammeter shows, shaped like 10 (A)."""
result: 85 (A)
